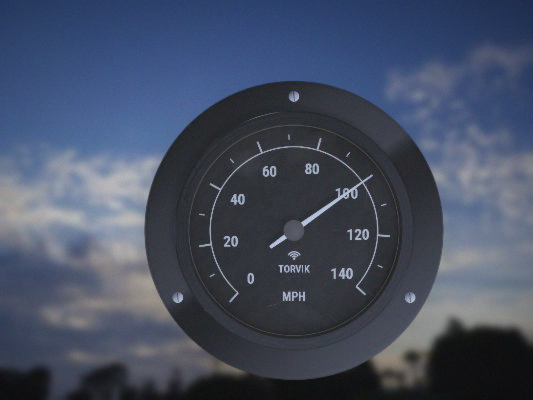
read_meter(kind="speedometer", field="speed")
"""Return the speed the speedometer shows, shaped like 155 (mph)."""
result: 100 (mph)
